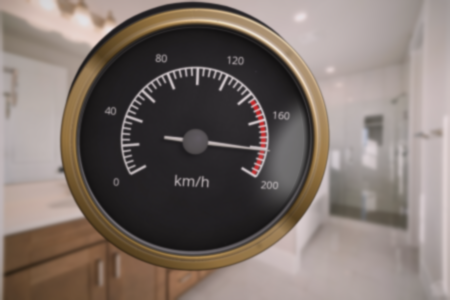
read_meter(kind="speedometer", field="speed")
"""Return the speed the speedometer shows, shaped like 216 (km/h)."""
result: 180 (km/h)
